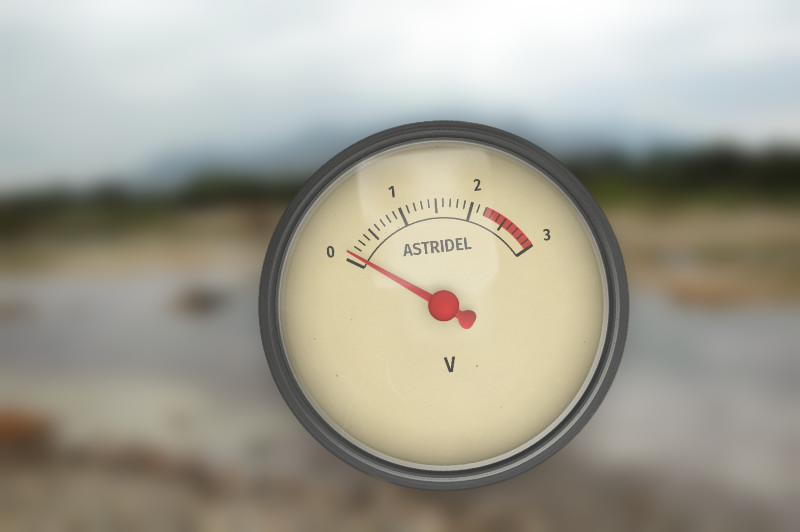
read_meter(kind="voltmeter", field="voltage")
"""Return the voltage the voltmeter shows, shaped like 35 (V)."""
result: 0.1 (V)
